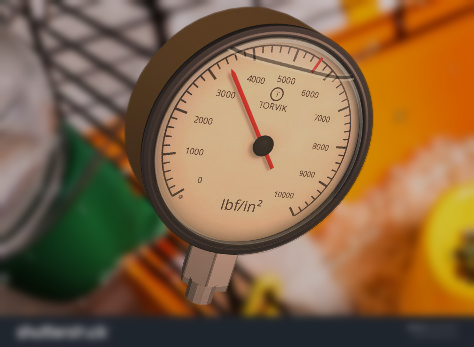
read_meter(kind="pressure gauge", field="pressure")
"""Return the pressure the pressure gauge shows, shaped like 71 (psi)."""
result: 3400 (psi)
